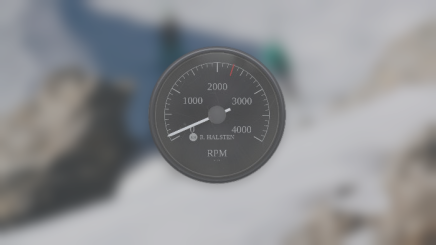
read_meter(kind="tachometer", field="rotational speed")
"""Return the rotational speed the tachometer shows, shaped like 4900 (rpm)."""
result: 100 (rpm)
